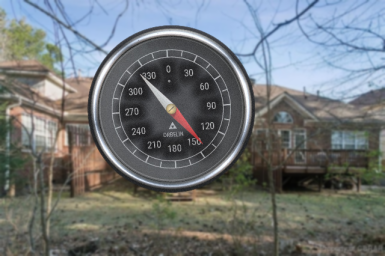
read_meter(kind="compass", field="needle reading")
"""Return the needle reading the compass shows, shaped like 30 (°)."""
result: 142.5 (°)
